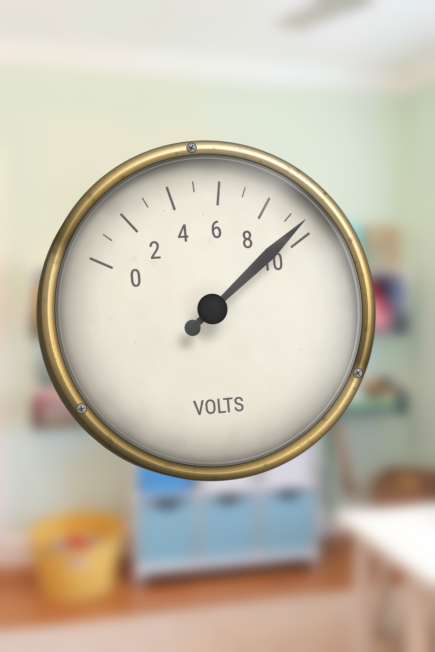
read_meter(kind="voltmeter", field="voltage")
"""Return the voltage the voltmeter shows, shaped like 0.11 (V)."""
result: 9.5 (V)
